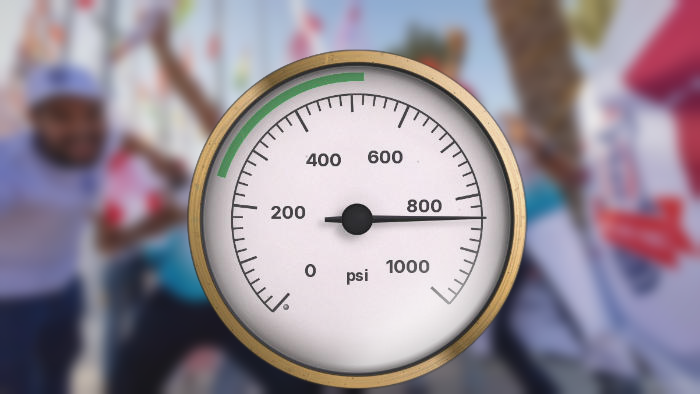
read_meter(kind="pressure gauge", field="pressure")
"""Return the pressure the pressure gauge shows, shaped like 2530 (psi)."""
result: 840 (psi)
